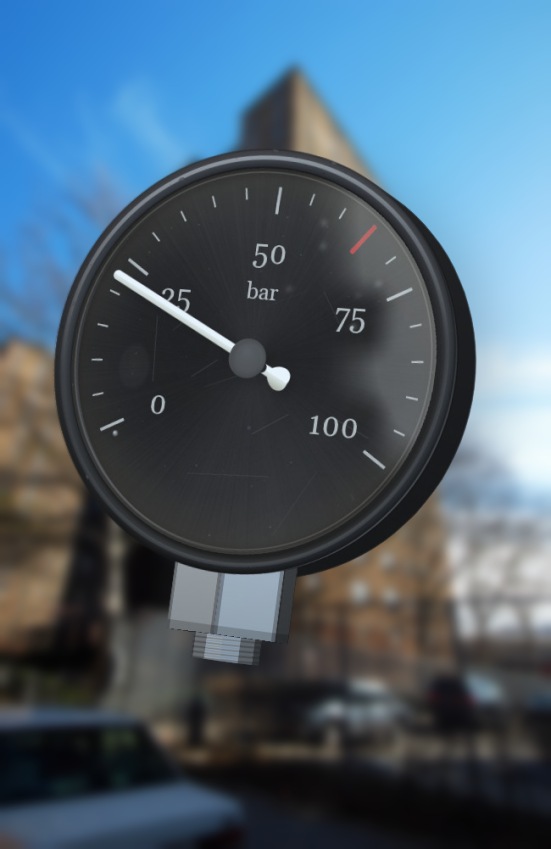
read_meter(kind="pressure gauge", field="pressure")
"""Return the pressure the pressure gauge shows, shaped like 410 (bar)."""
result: 22.5 (bar)
